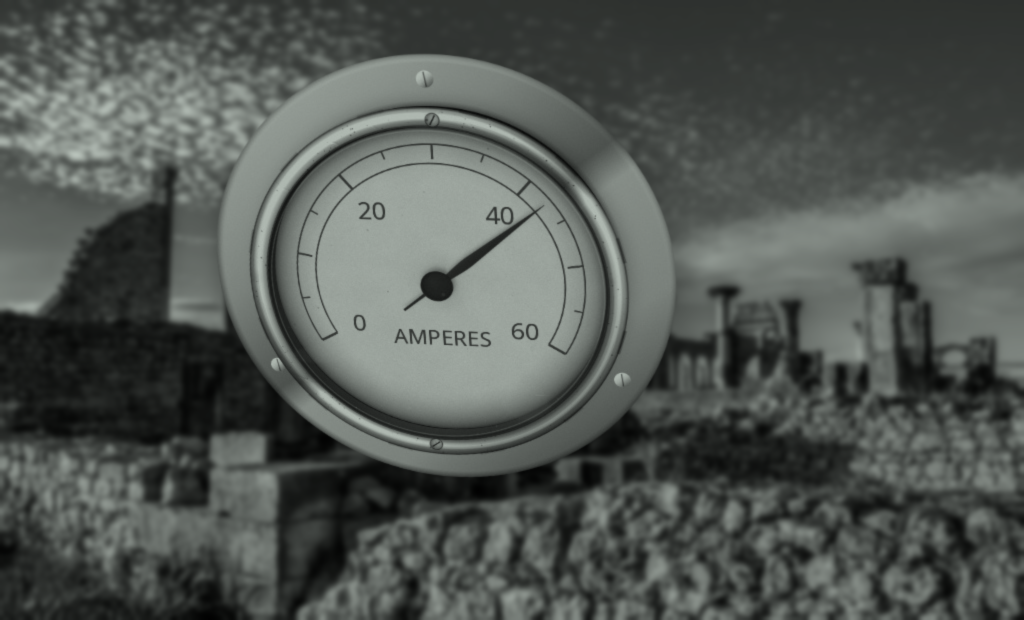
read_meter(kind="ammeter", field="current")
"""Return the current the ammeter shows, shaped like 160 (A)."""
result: 42.5 (A)
